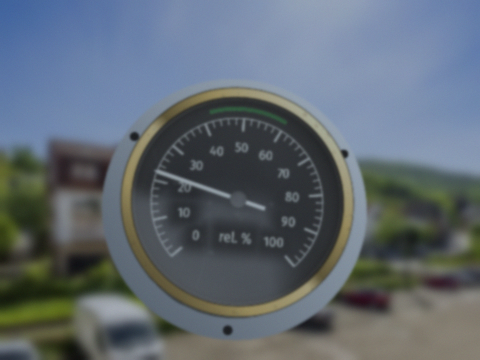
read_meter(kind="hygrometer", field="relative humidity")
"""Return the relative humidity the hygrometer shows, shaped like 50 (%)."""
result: 22 (%)
